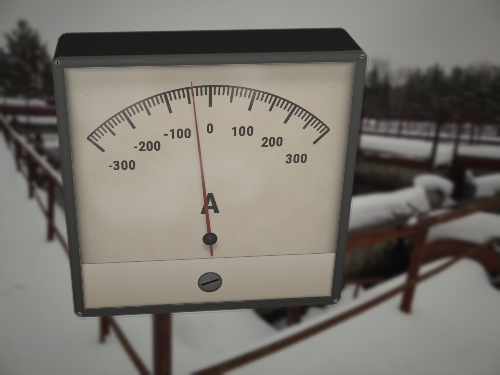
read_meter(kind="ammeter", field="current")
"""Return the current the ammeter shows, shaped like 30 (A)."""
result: -40 (A)
